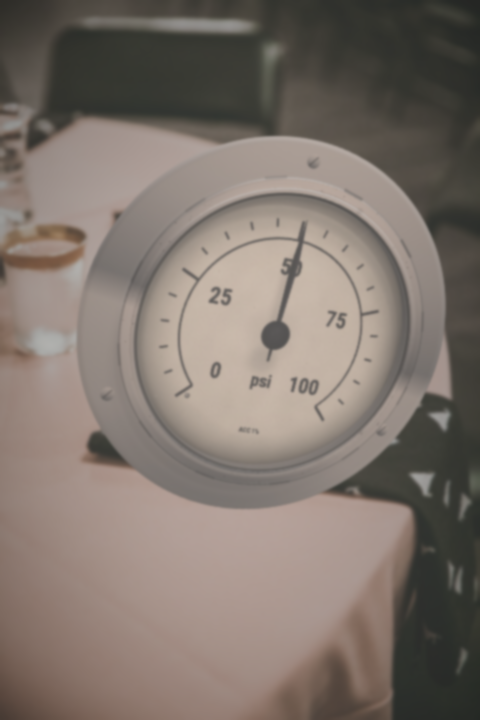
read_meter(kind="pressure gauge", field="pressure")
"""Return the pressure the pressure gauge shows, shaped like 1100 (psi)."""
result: 50 (psi)
